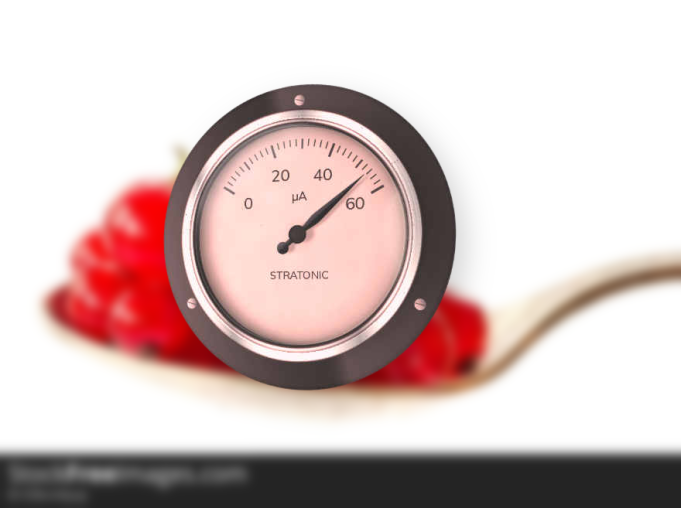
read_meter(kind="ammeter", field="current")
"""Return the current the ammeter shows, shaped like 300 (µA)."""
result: 54 (µA)
